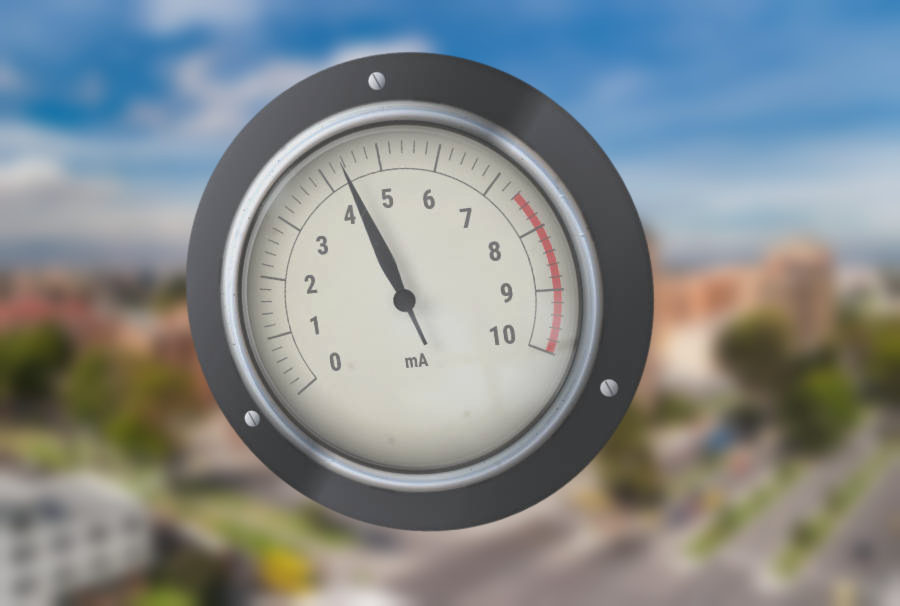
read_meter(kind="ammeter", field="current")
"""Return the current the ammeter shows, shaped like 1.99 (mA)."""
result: 4.4 (mA)
